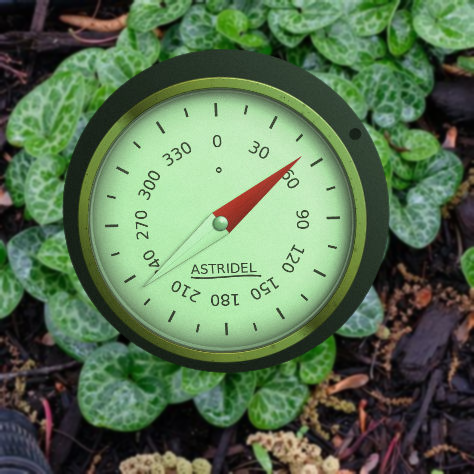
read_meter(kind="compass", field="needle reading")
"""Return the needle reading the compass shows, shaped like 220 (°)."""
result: 52.5 (°)
